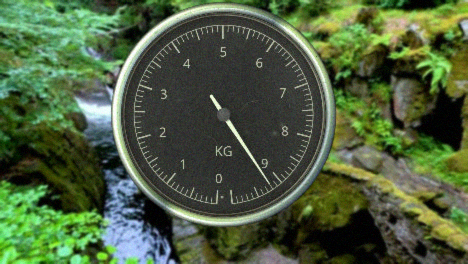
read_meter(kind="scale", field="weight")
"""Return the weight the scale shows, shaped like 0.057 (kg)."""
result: 9.2 (kg)
